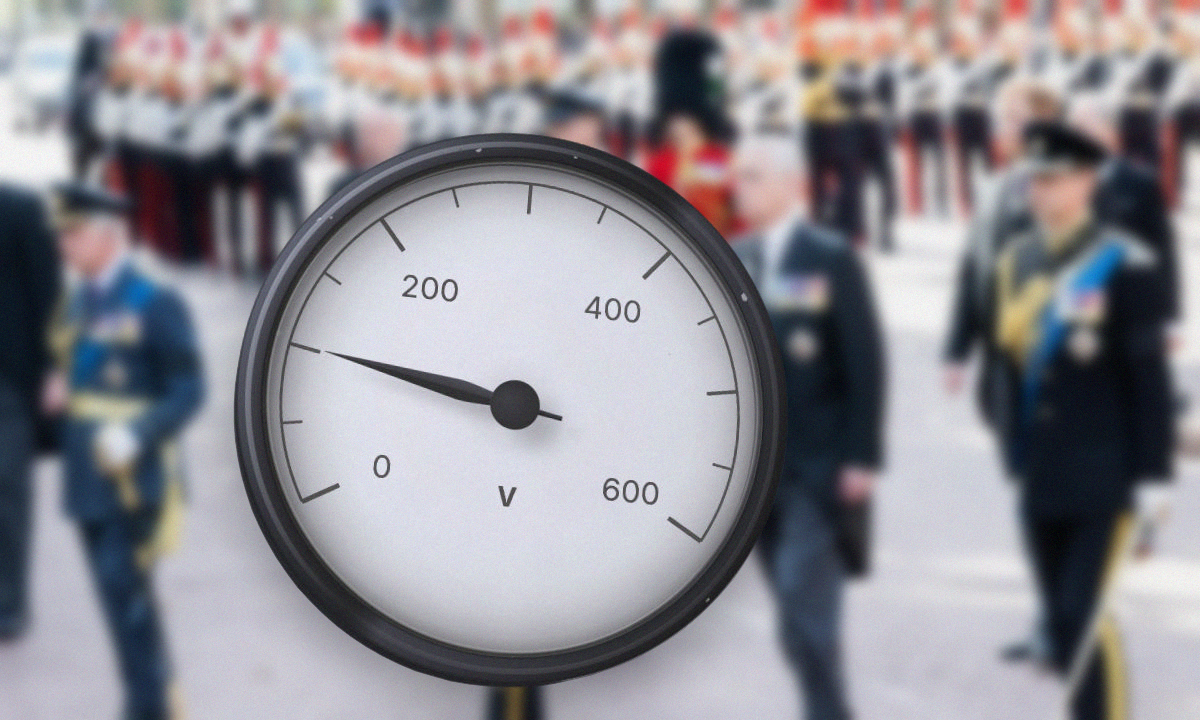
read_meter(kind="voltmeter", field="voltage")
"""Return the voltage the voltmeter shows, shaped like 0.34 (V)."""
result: 100 (V)
